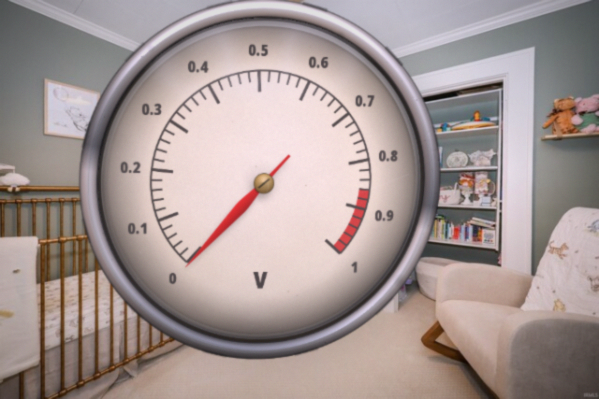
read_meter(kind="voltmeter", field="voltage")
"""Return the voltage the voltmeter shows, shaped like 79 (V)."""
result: 0 (V)
